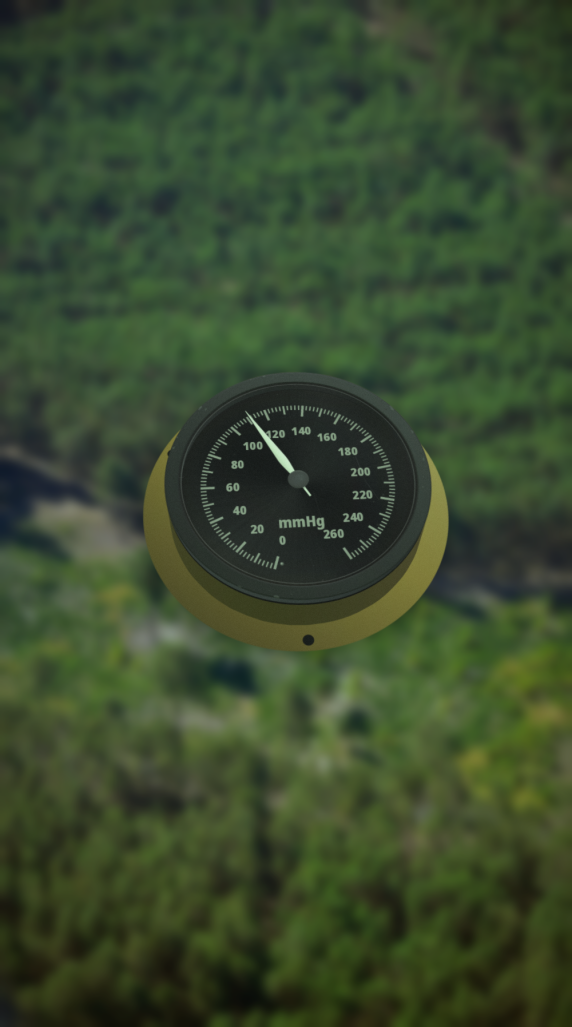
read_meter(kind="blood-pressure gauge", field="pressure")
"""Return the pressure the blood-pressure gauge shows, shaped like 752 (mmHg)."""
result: 110 (mmHg)
